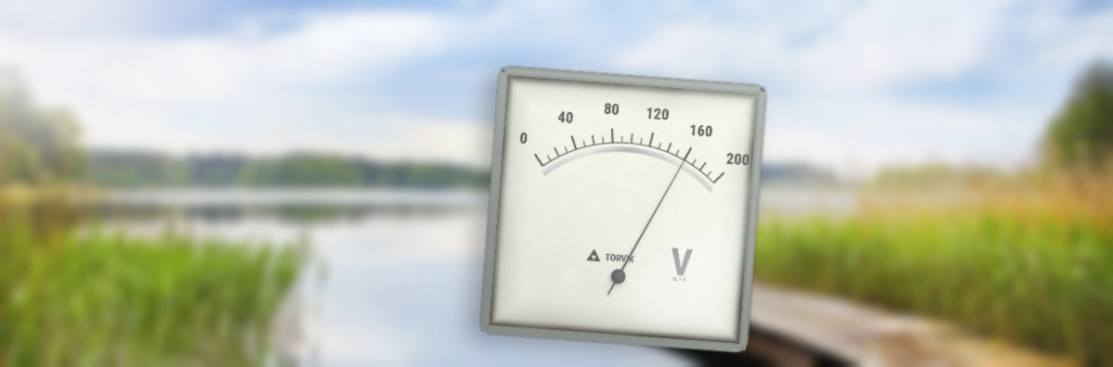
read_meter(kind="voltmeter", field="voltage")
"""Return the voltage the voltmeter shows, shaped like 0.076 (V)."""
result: 160 (V)
